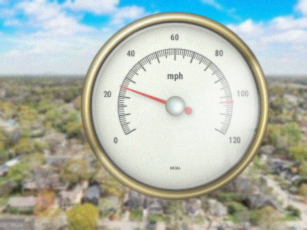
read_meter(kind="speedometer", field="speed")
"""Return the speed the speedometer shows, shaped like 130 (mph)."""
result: 25 (mph)
